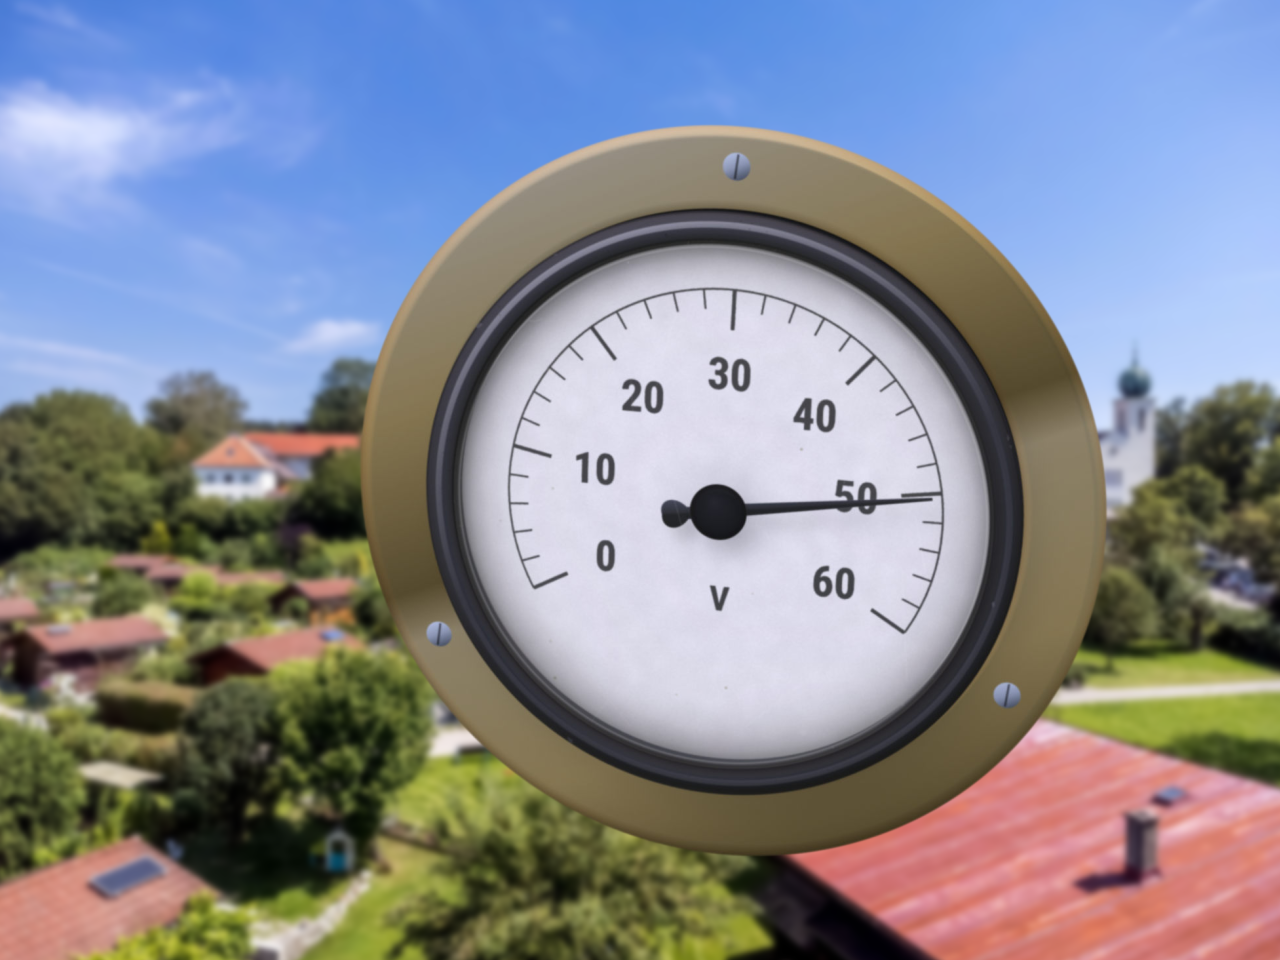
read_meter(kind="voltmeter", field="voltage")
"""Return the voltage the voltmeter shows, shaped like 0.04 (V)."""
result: 50 (V)
